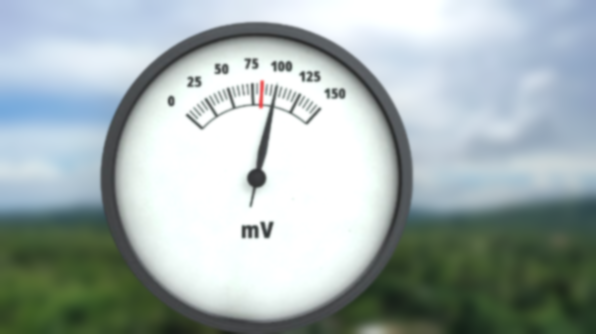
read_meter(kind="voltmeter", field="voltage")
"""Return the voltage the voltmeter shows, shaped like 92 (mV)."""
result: 100 (mV)
